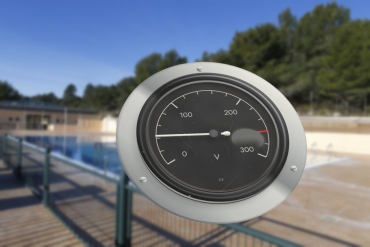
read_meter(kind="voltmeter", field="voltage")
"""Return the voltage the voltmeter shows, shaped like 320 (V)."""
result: 40 (V)
